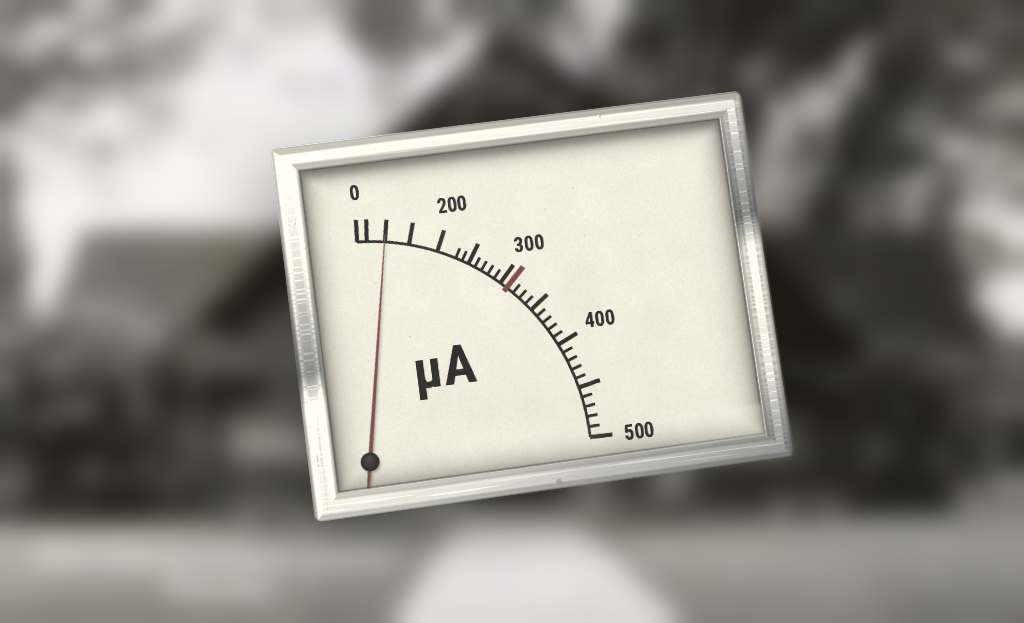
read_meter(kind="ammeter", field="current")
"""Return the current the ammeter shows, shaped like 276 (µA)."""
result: 100 (µA)
